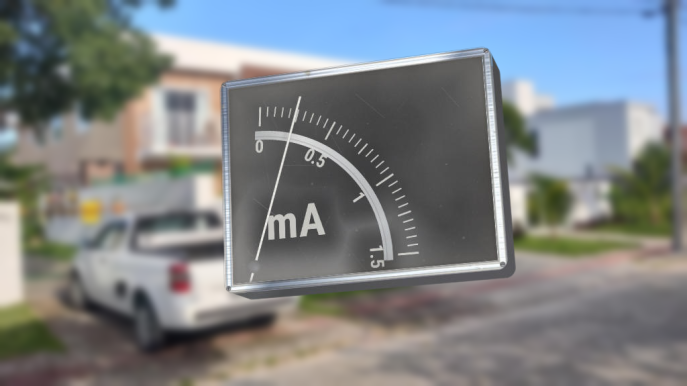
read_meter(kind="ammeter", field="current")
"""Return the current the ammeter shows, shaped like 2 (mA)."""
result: 0.25 (mA)
